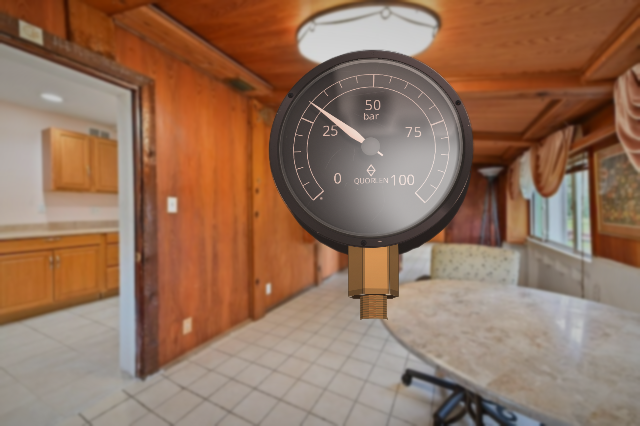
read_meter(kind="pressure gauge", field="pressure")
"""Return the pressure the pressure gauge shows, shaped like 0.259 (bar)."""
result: 30 (bar)
